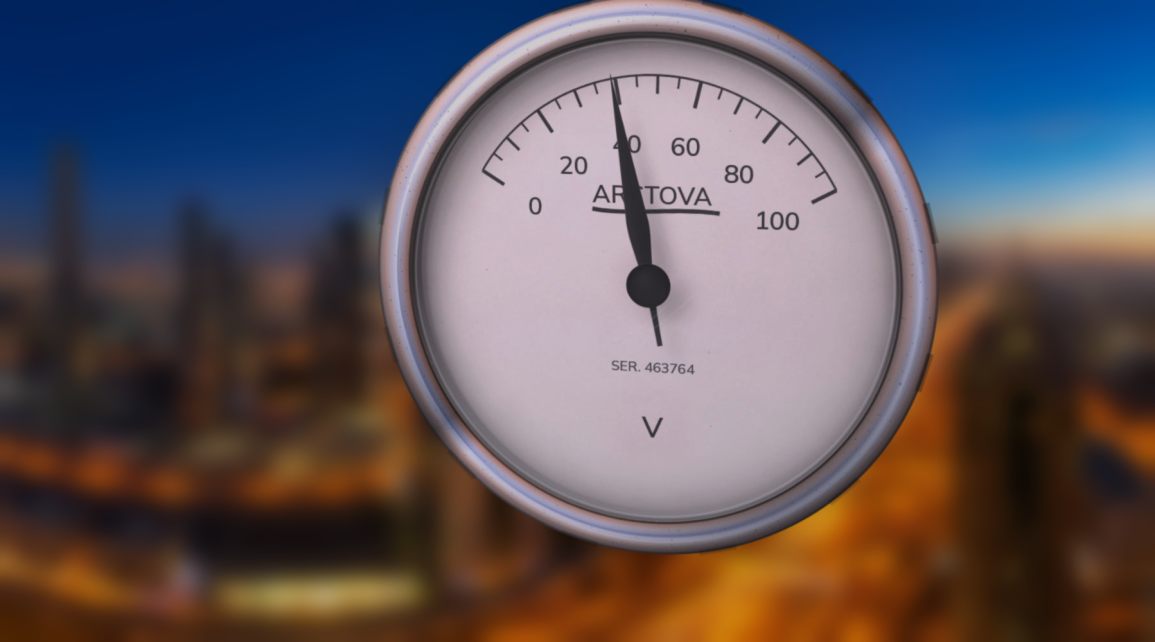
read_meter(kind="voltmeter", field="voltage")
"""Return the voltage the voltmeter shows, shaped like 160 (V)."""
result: 40 (V)
